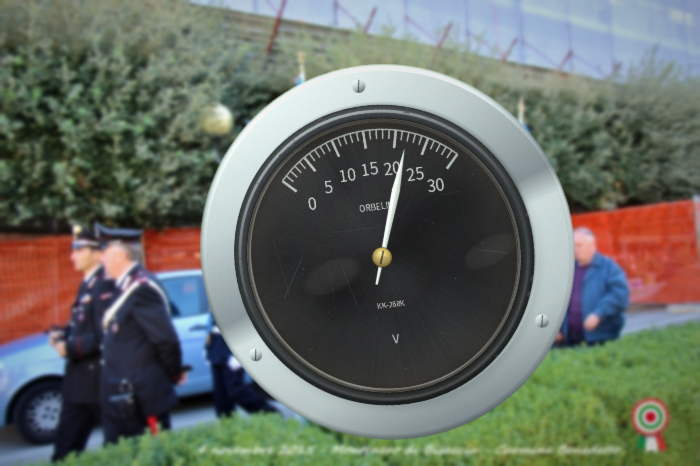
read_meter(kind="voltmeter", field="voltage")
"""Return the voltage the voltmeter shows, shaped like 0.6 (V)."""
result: 22 (V)
